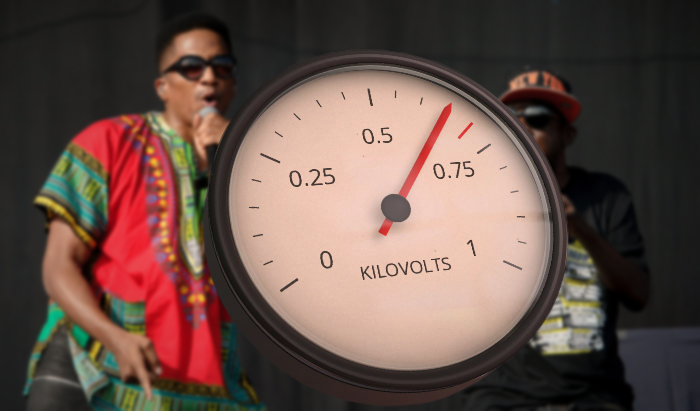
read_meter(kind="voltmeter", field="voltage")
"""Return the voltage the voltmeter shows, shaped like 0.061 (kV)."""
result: 0.65 (kV)
